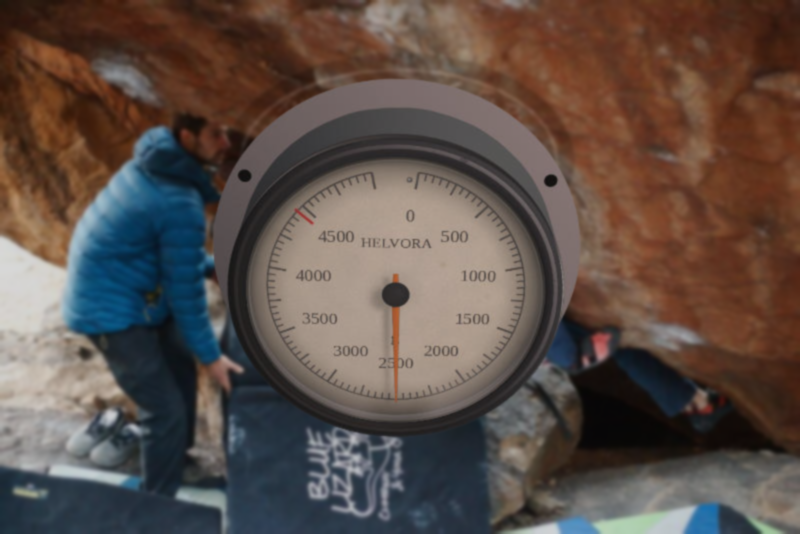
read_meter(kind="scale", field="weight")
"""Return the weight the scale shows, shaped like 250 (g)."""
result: 2500 (g)
